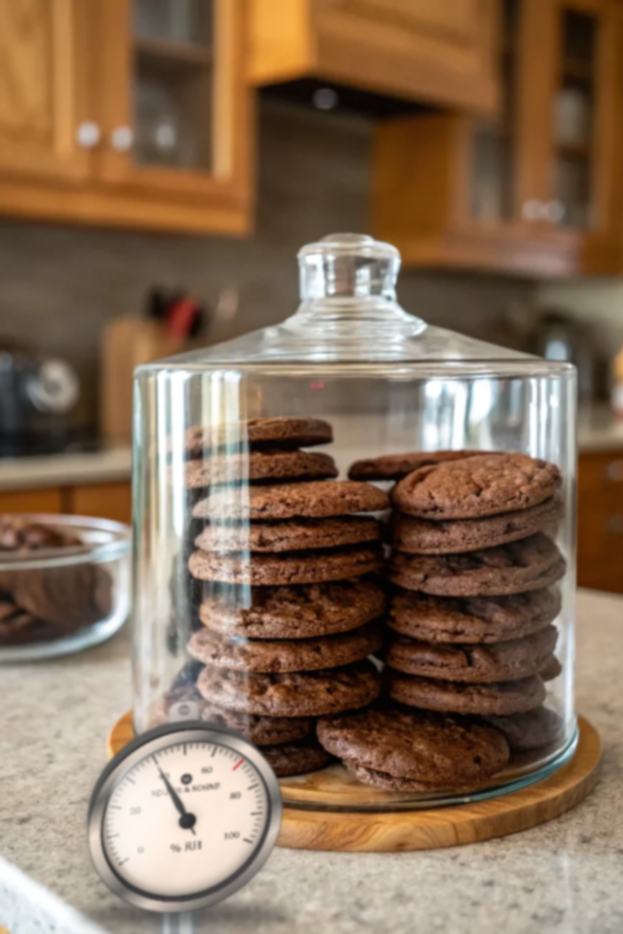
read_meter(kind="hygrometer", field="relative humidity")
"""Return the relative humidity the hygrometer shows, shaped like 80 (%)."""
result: 40 (%)
